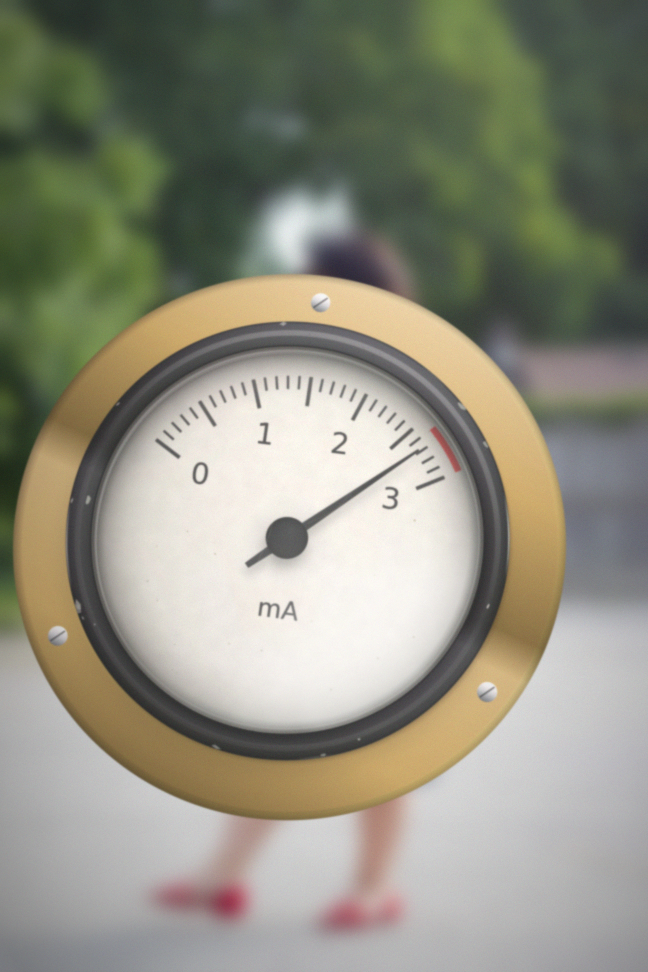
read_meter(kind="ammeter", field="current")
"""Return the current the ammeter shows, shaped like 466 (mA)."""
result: 2.7 (mA)
